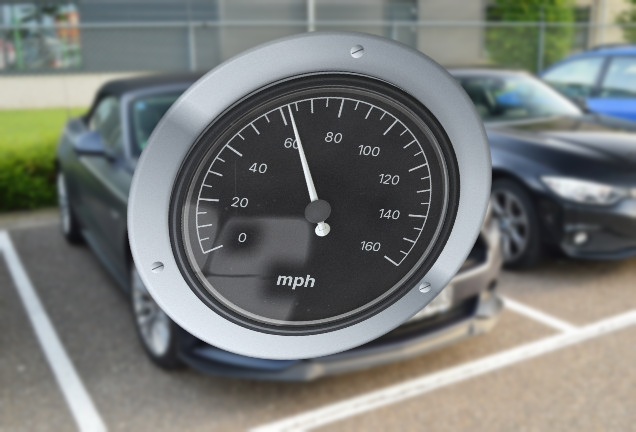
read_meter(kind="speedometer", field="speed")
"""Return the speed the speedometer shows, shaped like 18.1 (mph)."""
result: 62.5 (mph)
